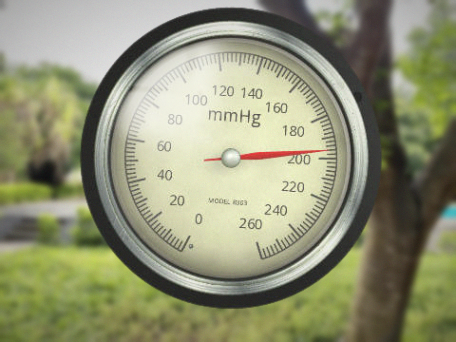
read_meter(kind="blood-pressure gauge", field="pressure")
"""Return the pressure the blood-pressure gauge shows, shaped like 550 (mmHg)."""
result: 196 (mmHg)
